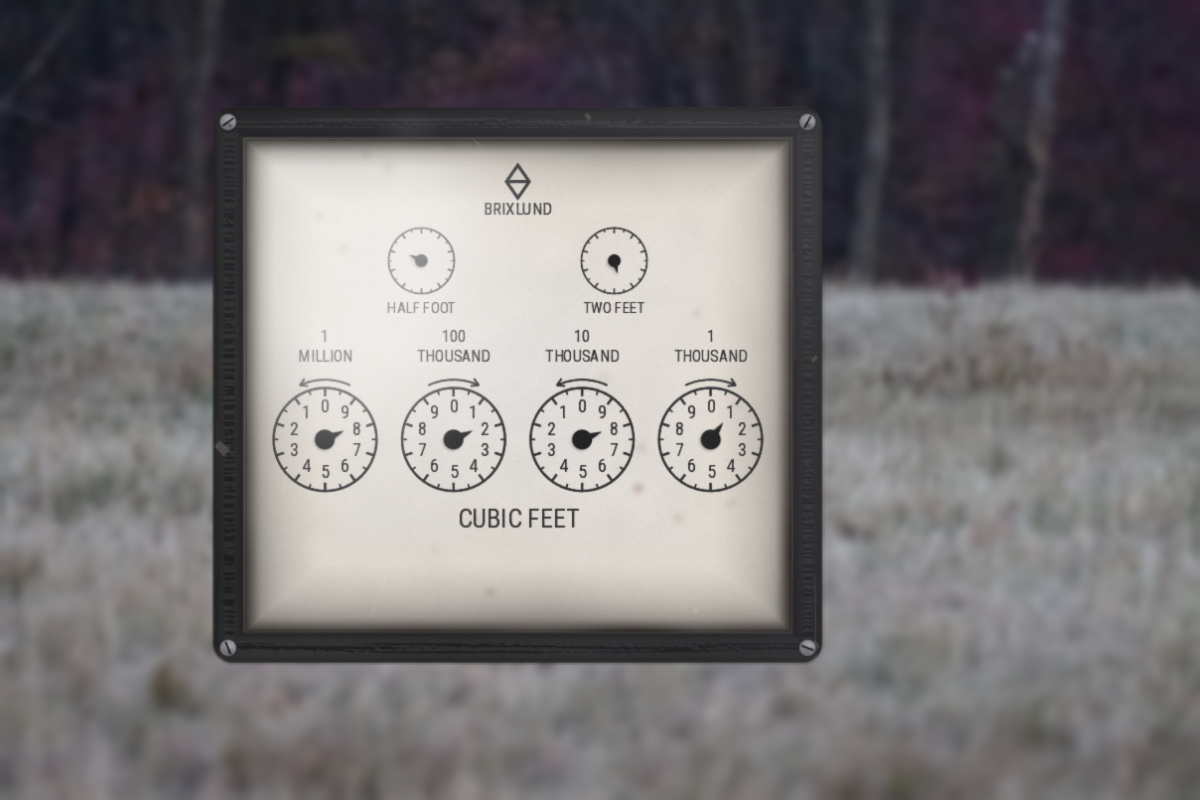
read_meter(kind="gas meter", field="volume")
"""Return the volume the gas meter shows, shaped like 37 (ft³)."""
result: 818100 (ft³)
